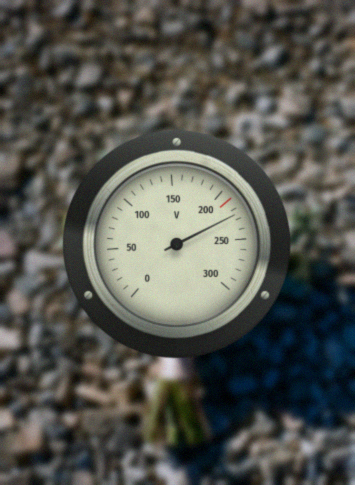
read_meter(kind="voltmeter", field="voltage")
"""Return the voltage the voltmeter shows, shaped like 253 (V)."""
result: 225 (V)
